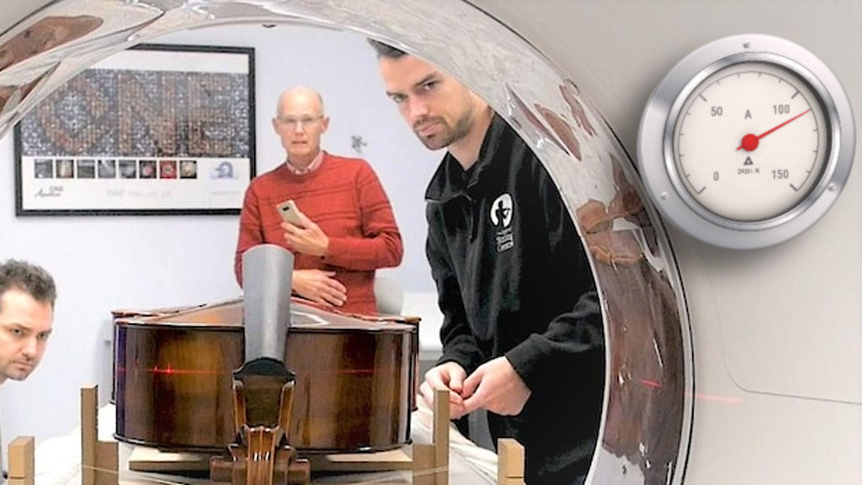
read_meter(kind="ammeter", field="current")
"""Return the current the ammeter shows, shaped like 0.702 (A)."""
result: 110 (A)
